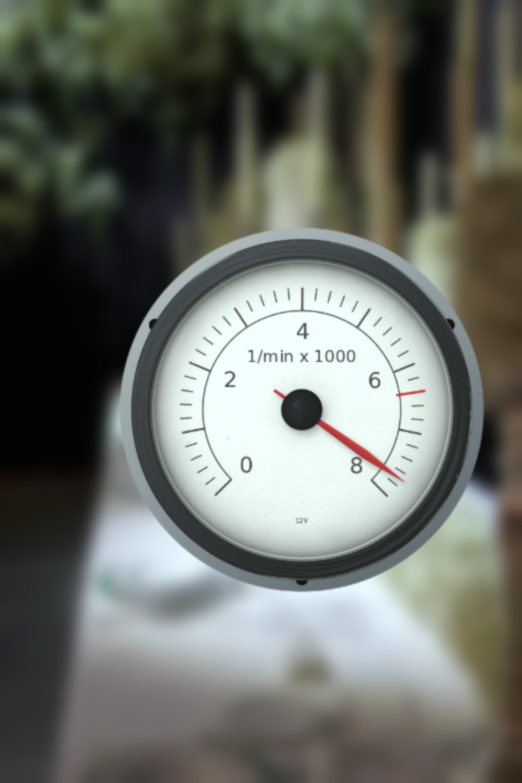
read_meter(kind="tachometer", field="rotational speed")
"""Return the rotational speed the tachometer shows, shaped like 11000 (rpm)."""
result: 7700 (rpm)
